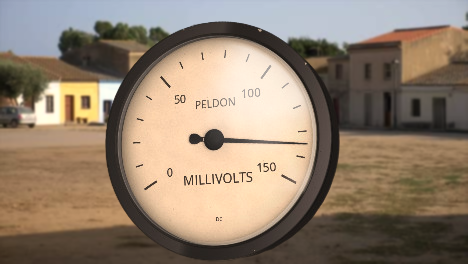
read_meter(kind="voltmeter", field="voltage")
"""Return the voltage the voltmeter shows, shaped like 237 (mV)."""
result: 135 (mV)
